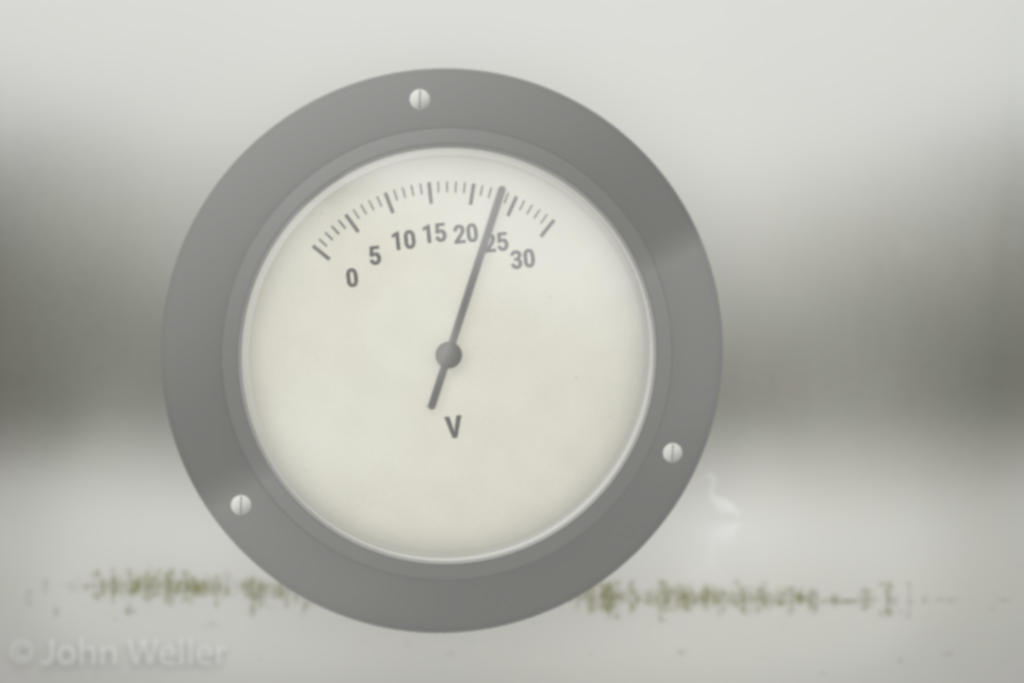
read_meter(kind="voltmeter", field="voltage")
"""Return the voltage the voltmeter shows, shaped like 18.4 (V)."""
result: 23 (V)
